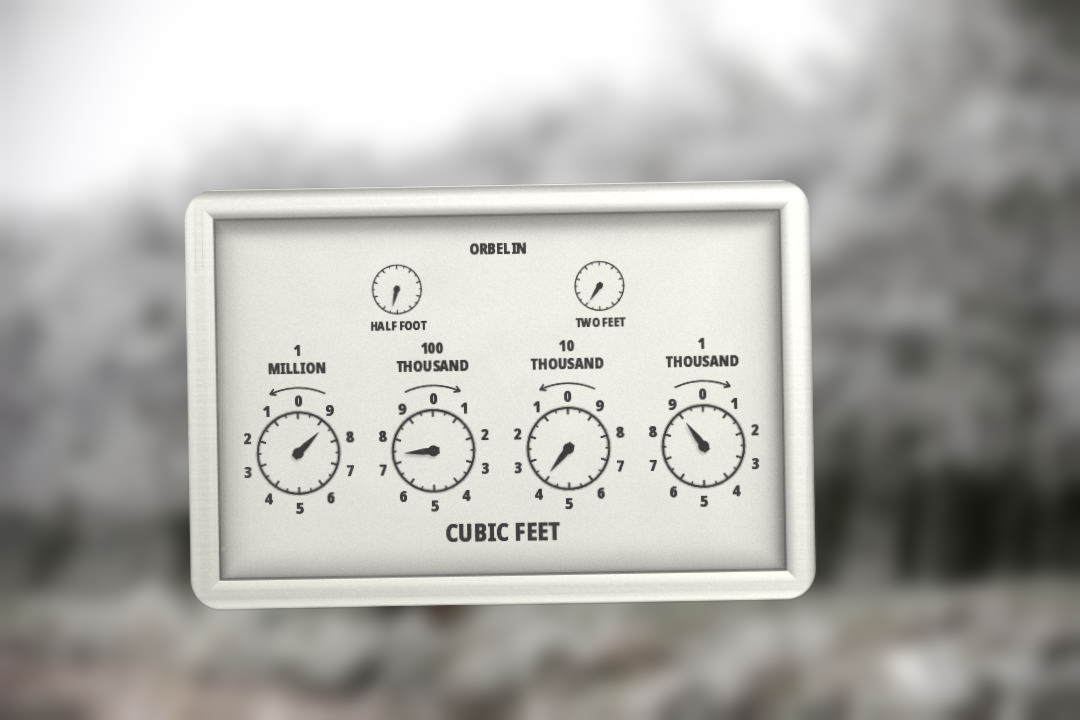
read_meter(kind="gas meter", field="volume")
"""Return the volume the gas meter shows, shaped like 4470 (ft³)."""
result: 873900 (ft³)
